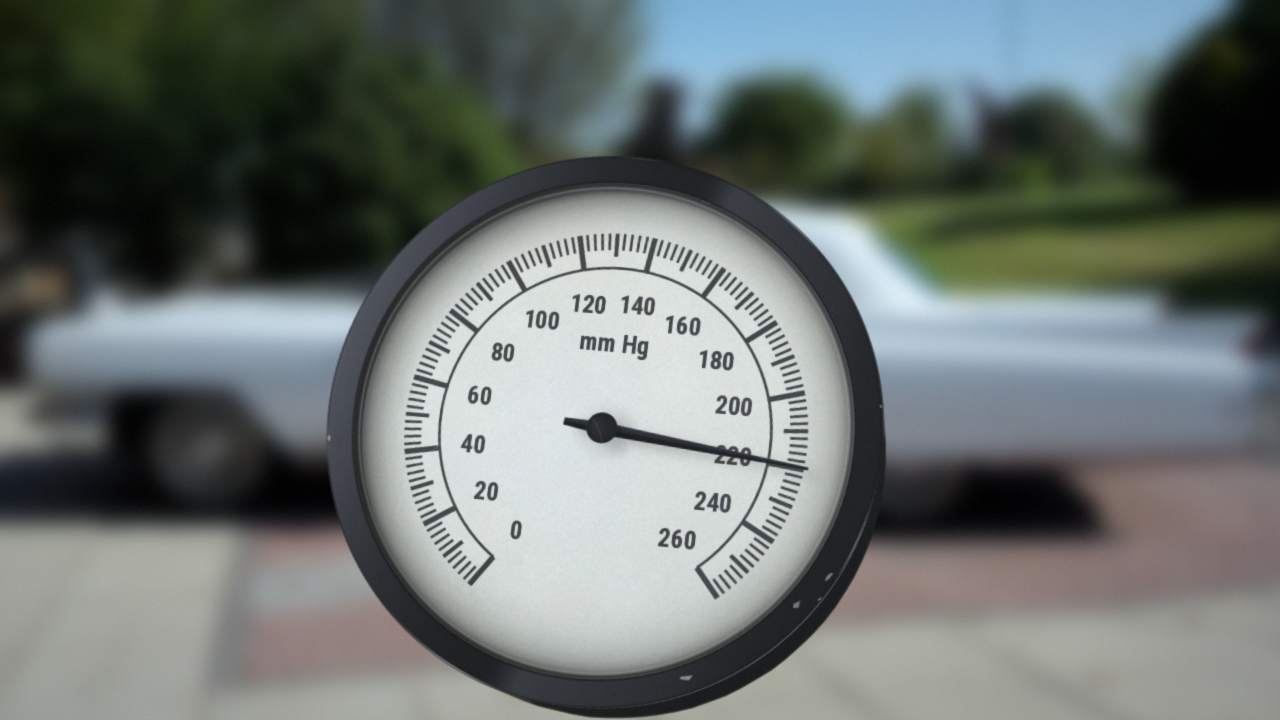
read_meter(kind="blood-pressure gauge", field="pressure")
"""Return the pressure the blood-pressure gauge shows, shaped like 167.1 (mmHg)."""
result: 220 (mmHg)
